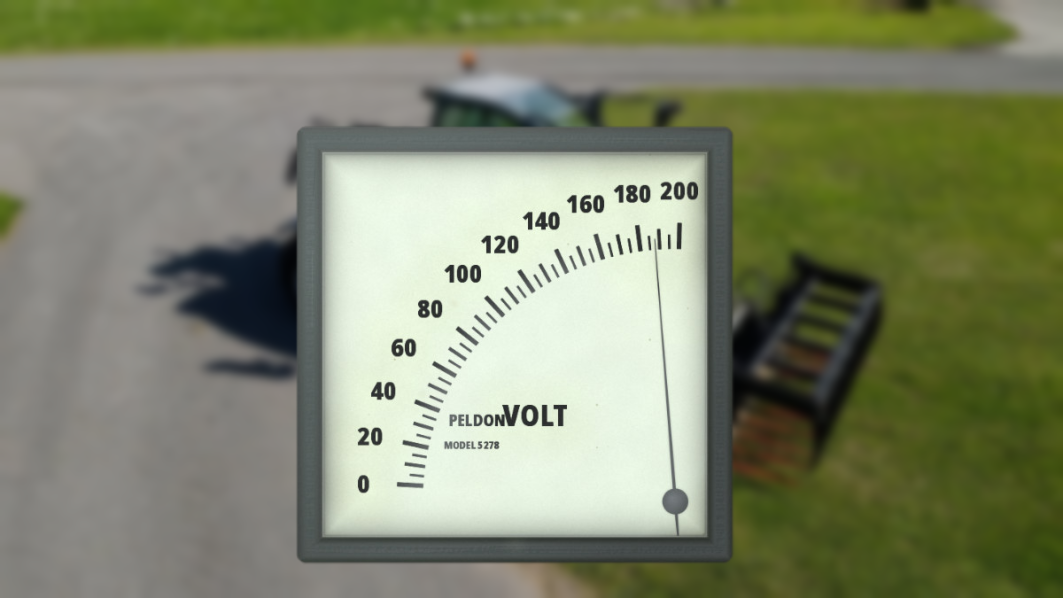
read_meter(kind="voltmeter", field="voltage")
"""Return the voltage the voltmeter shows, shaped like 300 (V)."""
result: 187.5 (V)
